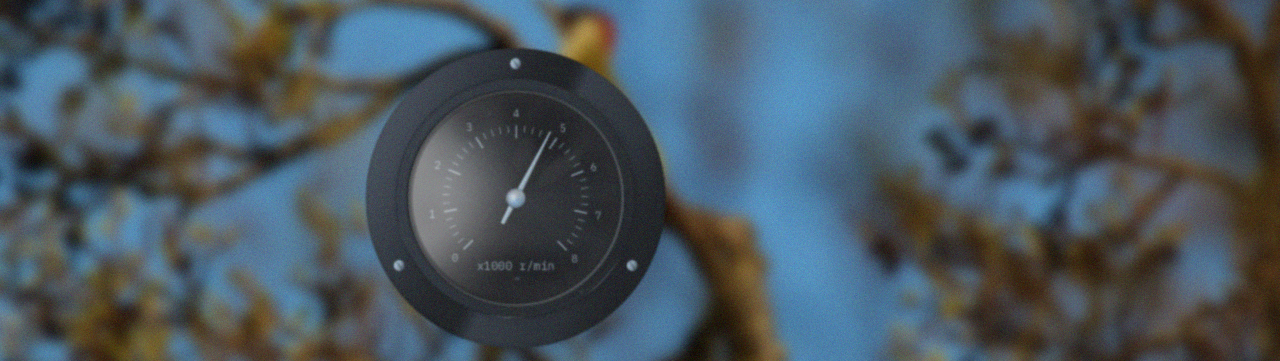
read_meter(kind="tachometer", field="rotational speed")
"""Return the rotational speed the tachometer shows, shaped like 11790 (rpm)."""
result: 4800 (rpm)
